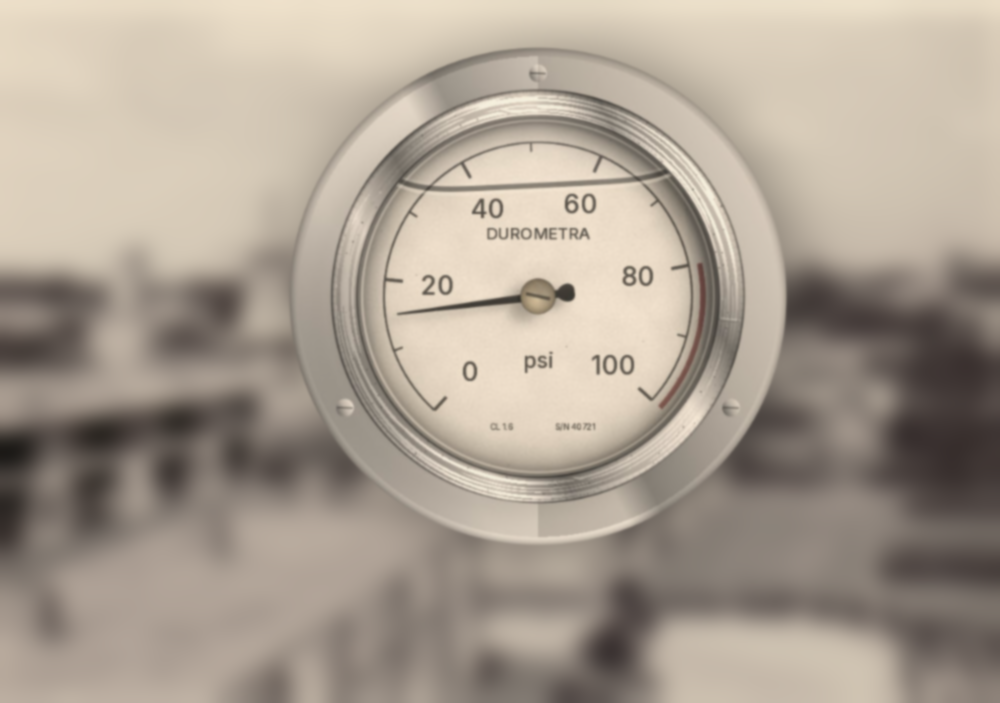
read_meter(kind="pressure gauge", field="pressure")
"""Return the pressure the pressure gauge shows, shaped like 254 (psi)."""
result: 15 (psi)
